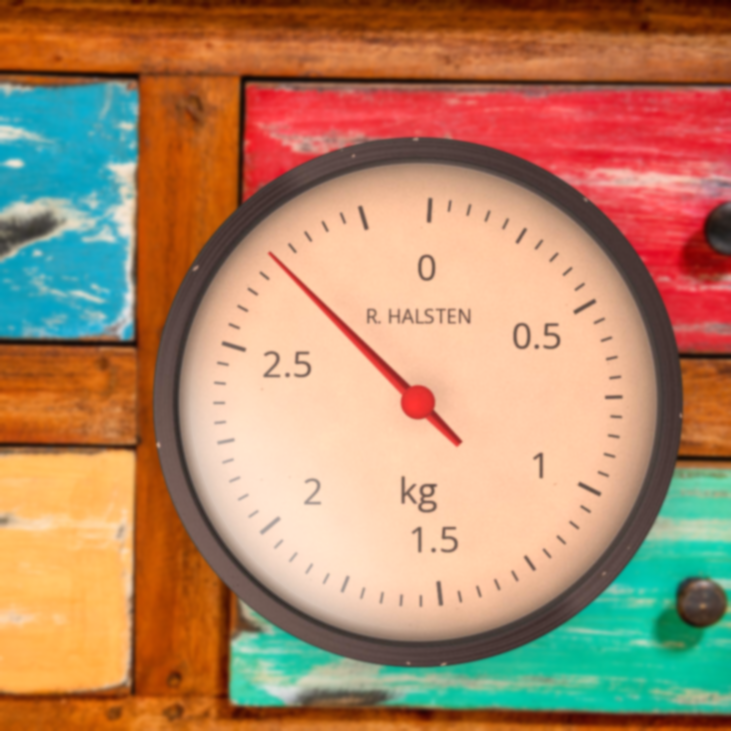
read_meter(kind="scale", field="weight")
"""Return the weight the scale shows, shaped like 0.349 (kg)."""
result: 2.75 (kg)
